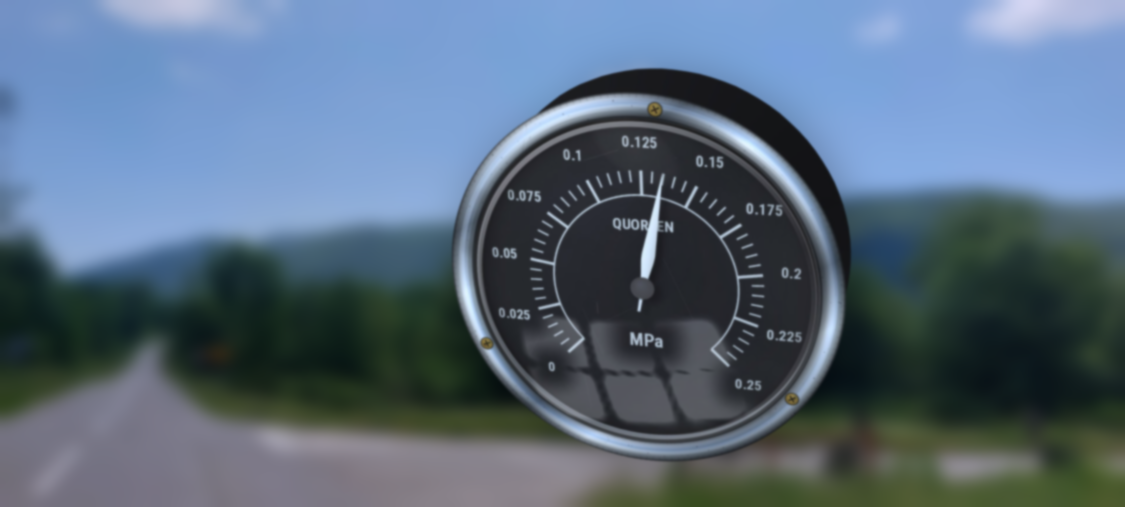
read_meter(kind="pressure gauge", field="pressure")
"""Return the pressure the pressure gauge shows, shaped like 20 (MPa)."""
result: 0.135 (MPa)
